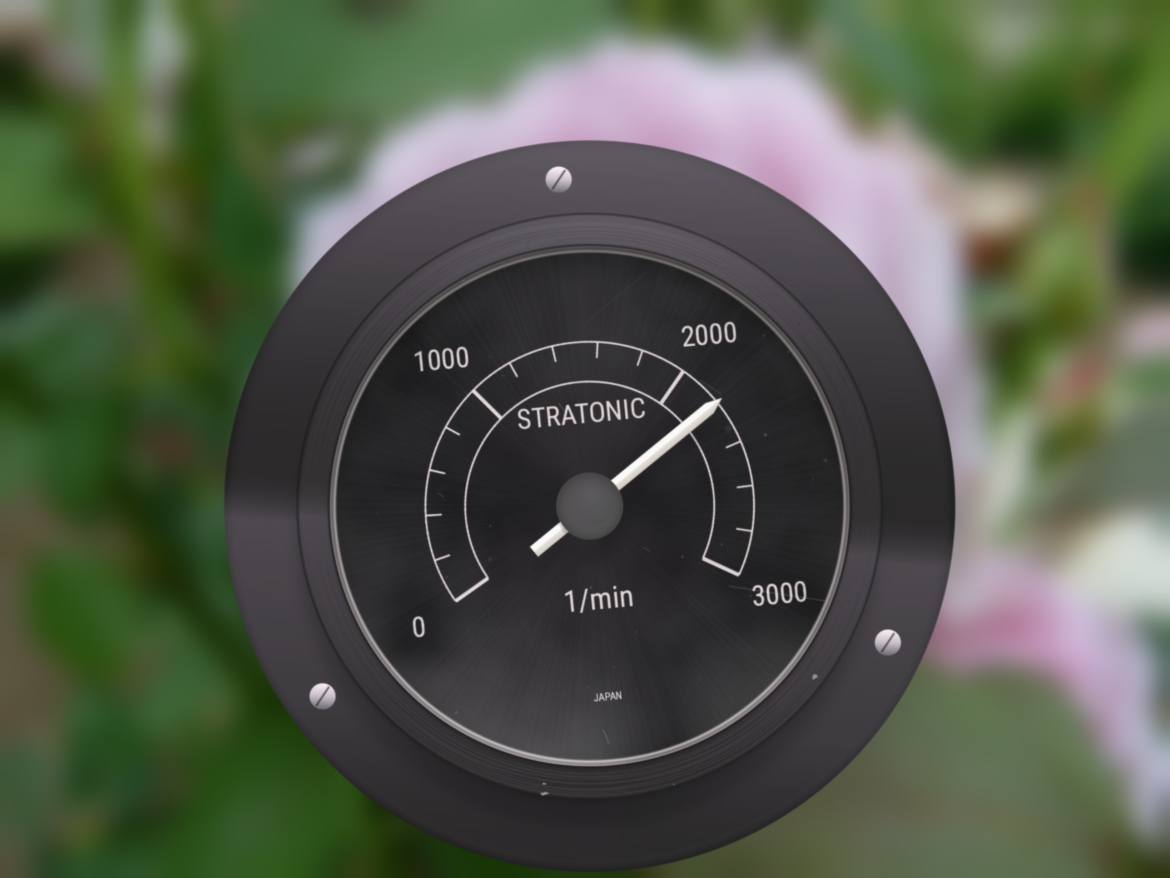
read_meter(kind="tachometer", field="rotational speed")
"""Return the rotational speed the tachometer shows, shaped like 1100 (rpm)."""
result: 2200 (rpm)
